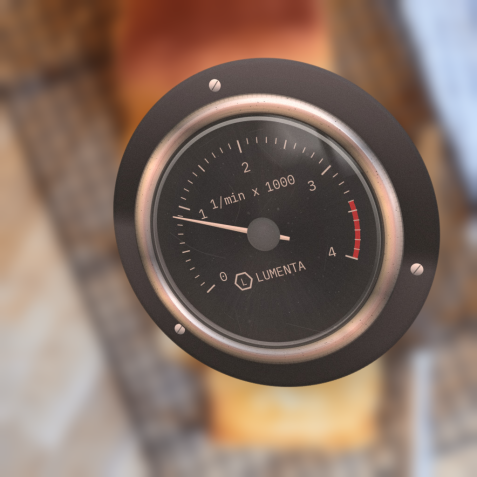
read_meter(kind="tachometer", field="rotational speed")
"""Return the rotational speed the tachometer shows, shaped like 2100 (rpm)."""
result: 900 (rpm)
